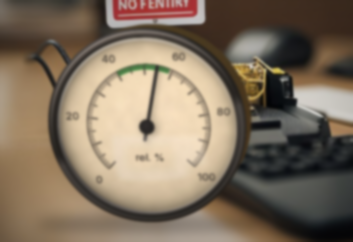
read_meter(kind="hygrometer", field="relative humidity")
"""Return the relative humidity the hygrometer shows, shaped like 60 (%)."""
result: 55 (%)
